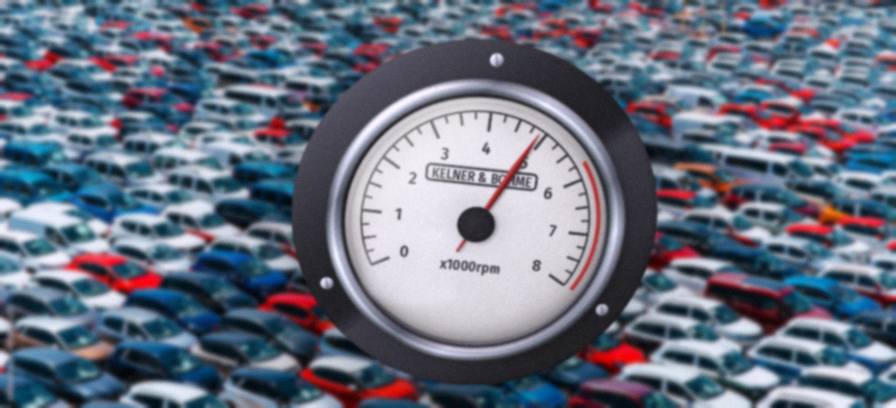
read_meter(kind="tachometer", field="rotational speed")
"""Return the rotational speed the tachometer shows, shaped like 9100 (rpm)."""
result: 4875 (rpm)
